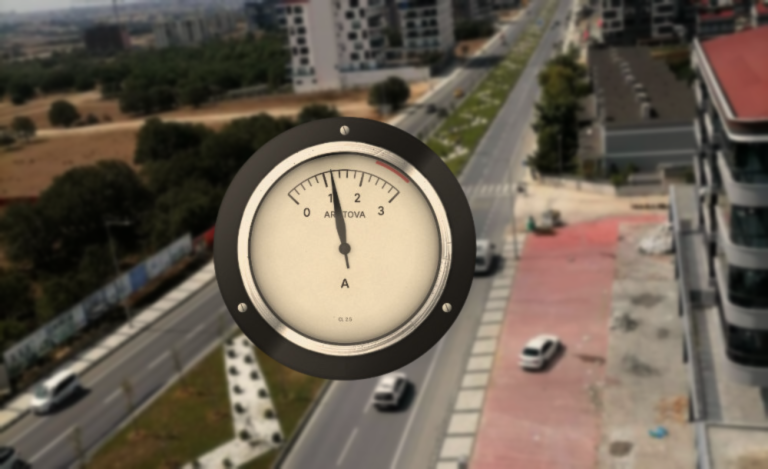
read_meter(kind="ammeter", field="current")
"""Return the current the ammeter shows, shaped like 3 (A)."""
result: 1.2 (A)
